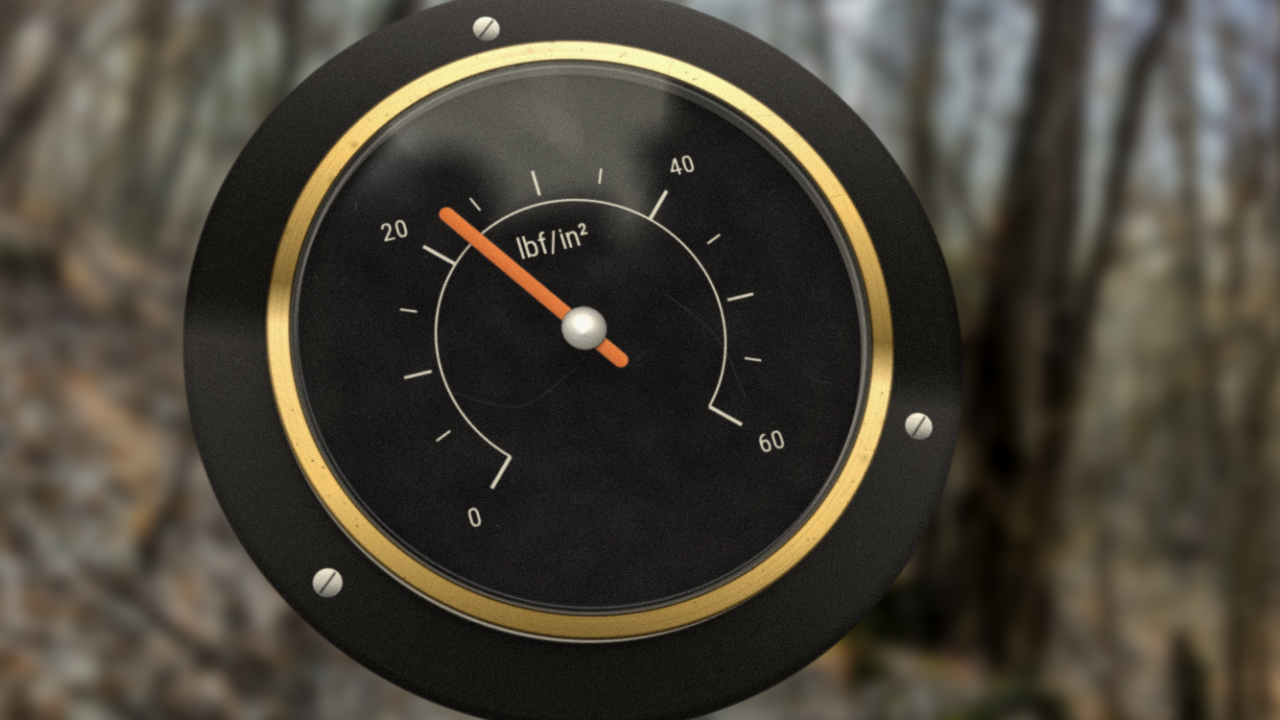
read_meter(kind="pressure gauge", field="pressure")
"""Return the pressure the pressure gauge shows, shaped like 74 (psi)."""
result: 22.5 (psi)
